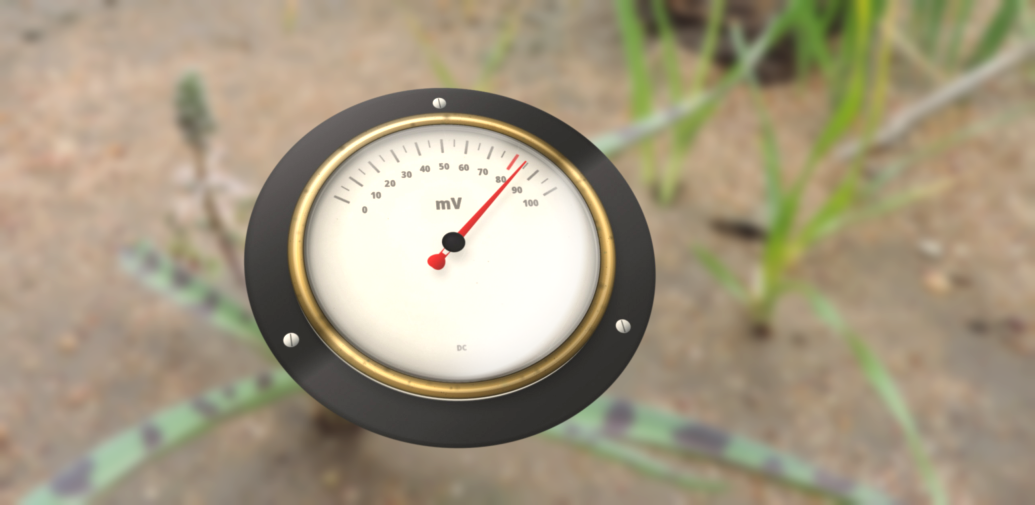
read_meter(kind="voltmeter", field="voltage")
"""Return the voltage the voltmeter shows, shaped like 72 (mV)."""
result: 85 (mV)
